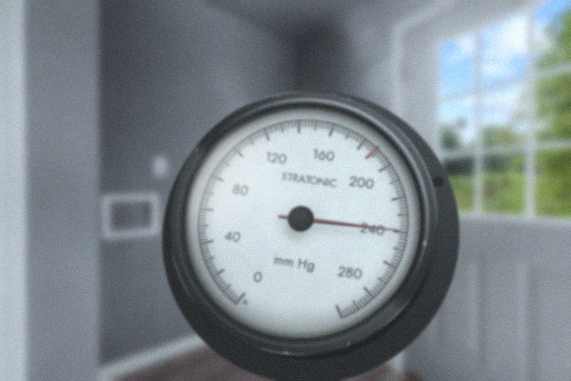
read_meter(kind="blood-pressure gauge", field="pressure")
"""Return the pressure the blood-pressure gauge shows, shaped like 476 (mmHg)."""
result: 240 (mmHg)
